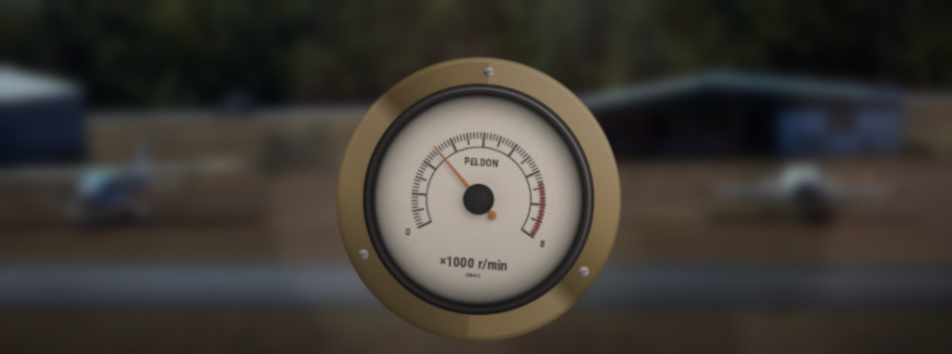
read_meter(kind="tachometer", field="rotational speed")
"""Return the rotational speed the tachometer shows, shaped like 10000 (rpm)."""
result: 2500 (rpm)
